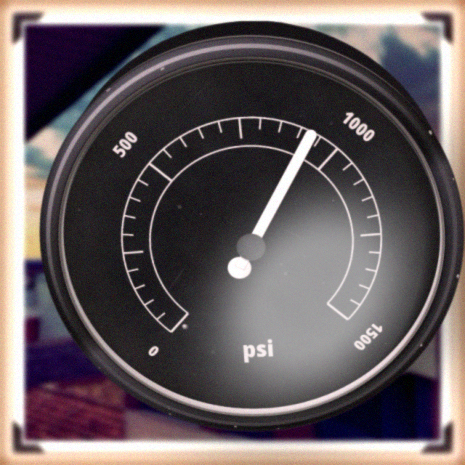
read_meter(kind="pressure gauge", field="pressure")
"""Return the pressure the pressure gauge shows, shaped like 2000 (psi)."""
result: 925 (psi)
